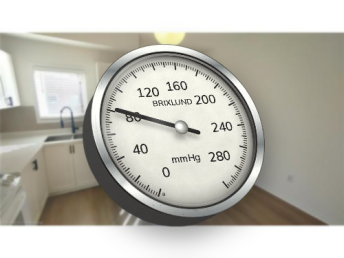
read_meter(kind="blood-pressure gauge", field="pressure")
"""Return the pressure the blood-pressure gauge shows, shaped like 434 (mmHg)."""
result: 80 (mmHg)
